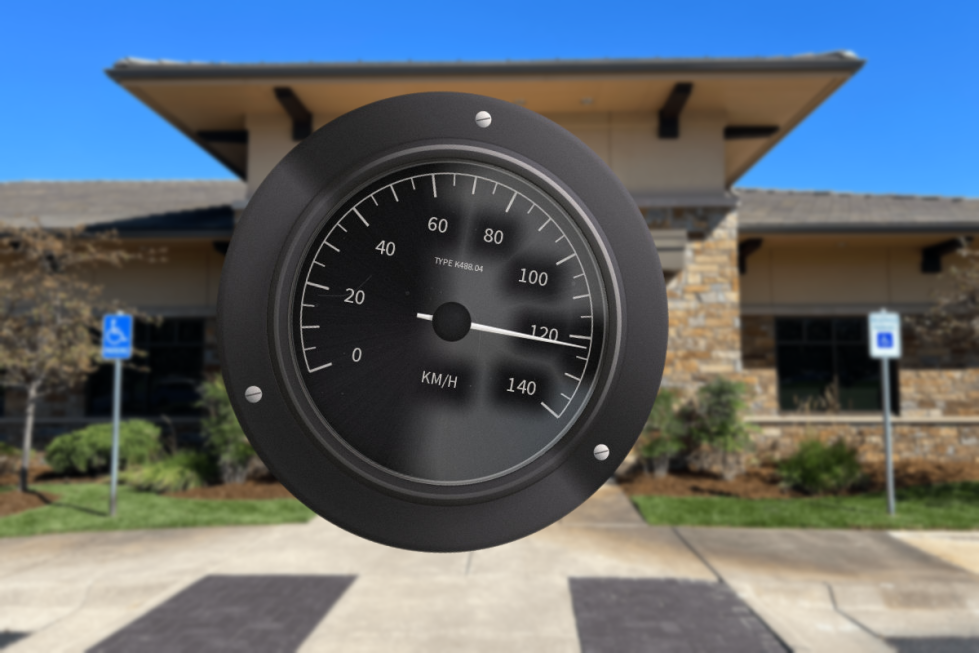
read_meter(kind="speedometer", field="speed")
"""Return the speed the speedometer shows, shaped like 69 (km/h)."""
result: 122.5 (km/h)
